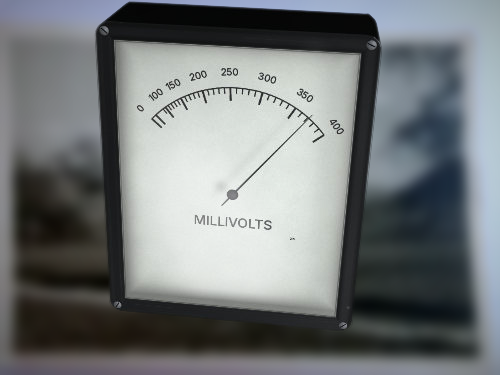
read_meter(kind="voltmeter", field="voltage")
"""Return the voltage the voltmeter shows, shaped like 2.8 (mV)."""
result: 370 (mV)
